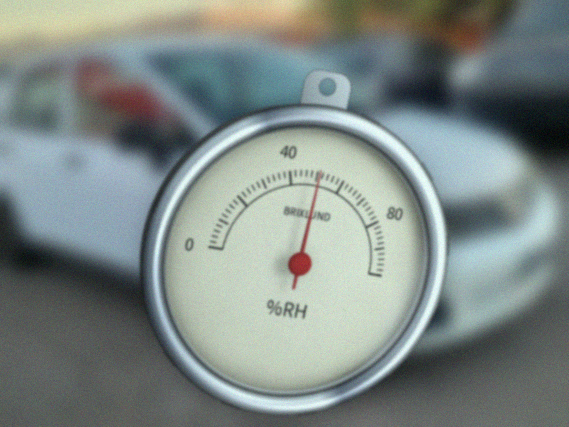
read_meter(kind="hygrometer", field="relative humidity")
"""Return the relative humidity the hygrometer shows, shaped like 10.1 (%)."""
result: 50 (%)
